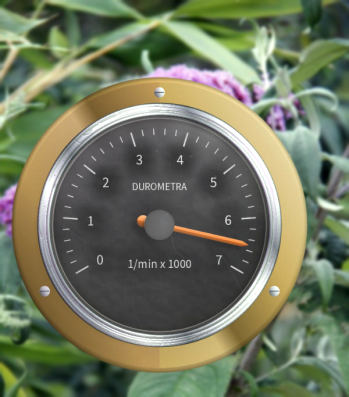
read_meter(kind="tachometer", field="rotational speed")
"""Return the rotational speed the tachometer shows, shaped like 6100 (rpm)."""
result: 6500 (rpm)
